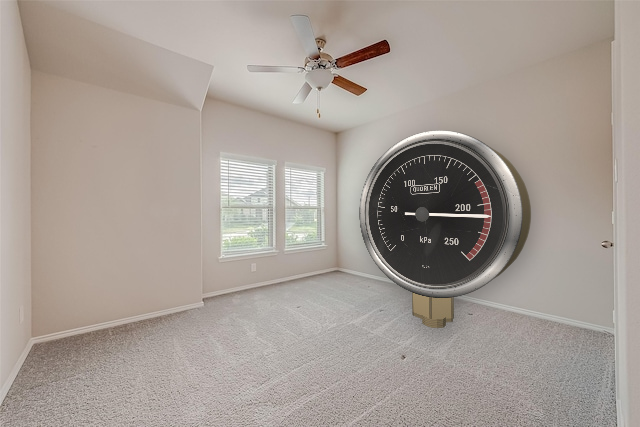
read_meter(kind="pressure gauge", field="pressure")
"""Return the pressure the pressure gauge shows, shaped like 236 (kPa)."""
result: 210 (kPa)
